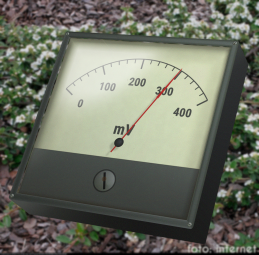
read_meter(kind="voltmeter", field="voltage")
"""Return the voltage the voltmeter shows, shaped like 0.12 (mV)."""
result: 300 (mV)
